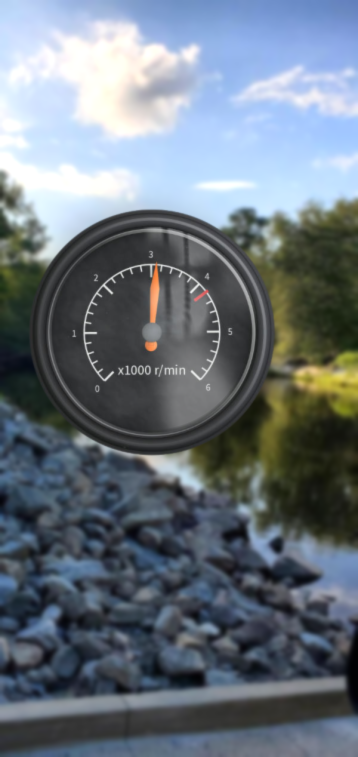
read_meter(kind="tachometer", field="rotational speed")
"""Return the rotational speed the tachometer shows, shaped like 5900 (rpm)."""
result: 3100 (rpm)
